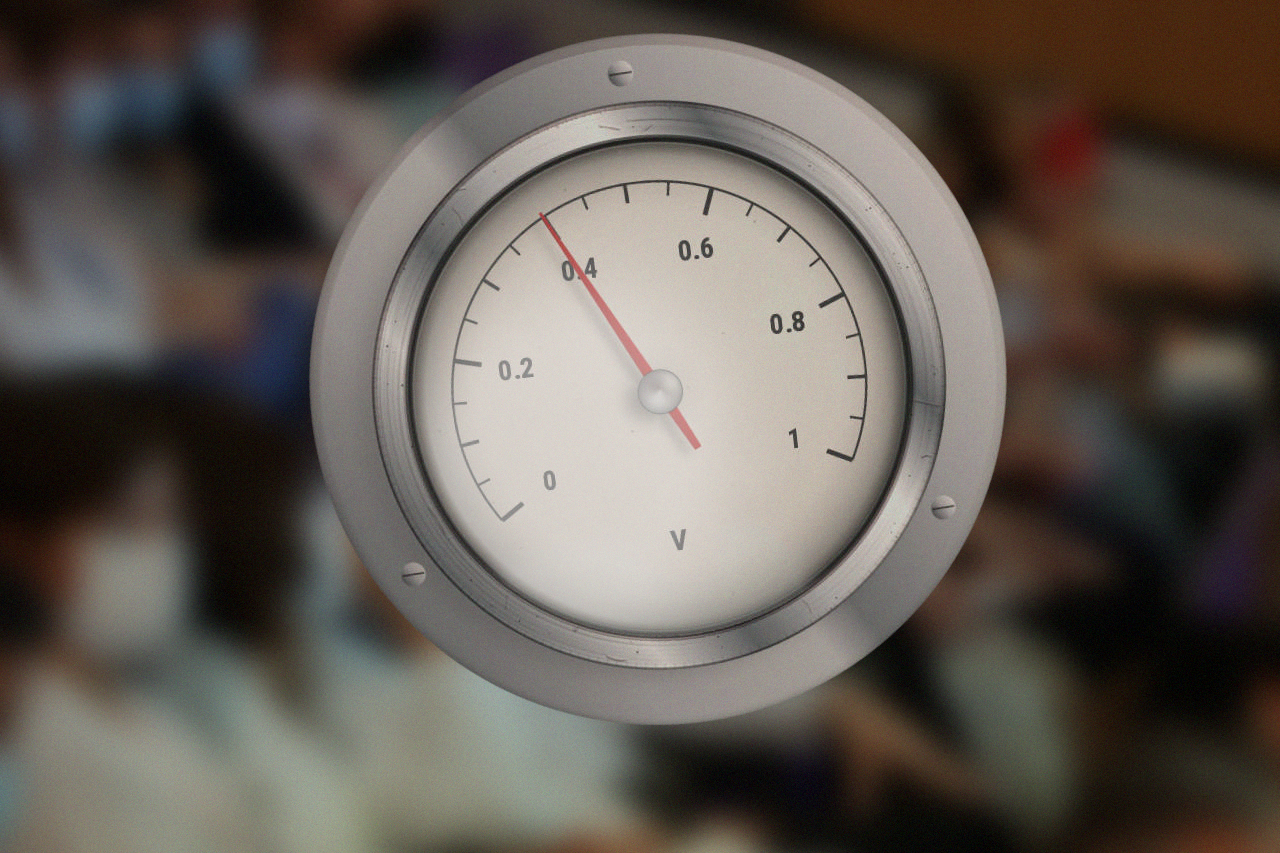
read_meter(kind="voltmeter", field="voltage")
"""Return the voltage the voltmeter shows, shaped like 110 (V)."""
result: 0.4 (V)
